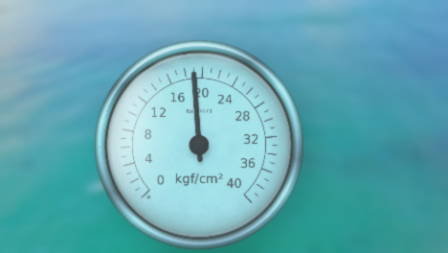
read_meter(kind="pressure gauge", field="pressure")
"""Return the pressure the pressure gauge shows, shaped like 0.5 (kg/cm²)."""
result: 19 (kg/cm²)
